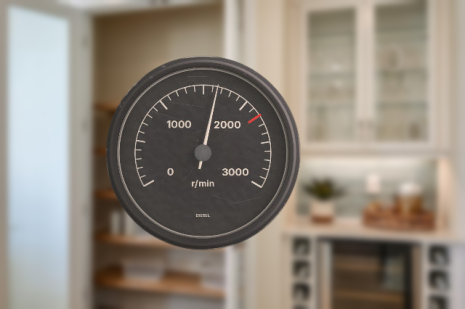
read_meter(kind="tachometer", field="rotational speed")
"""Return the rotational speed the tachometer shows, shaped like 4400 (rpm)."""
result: 1650 (rpm)
